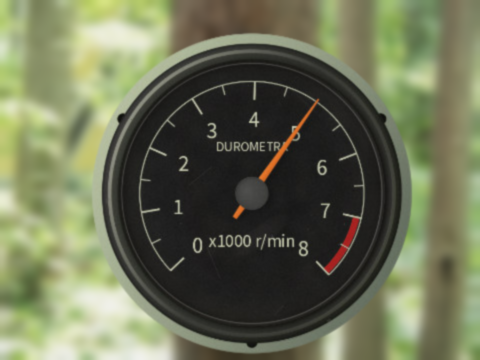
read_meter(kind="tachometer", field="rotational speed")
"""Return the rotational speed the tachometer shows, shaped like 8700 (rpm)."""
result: 5000 (rpm)
